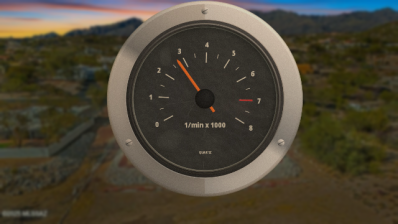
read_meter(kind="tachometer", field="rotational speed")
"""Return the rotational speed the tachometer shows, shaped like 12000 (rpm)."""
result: 2750 (rpm)
